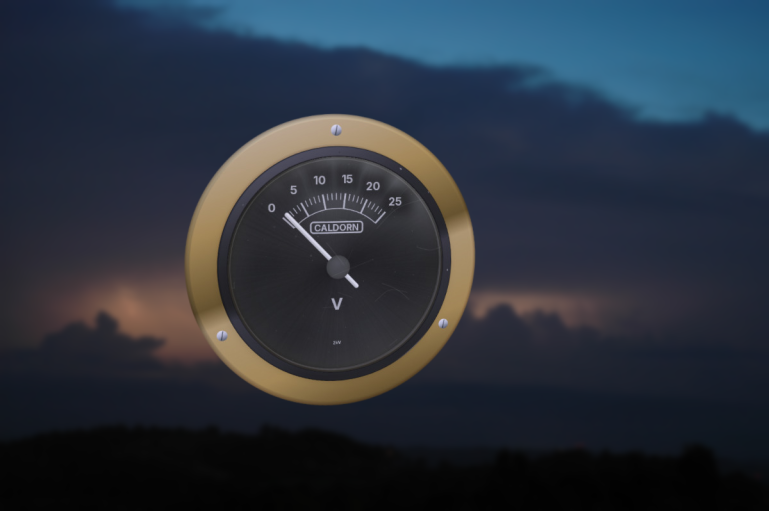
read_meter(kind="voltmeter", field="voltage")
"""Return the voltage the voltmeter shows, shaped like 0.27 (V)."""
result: 1 (V)
